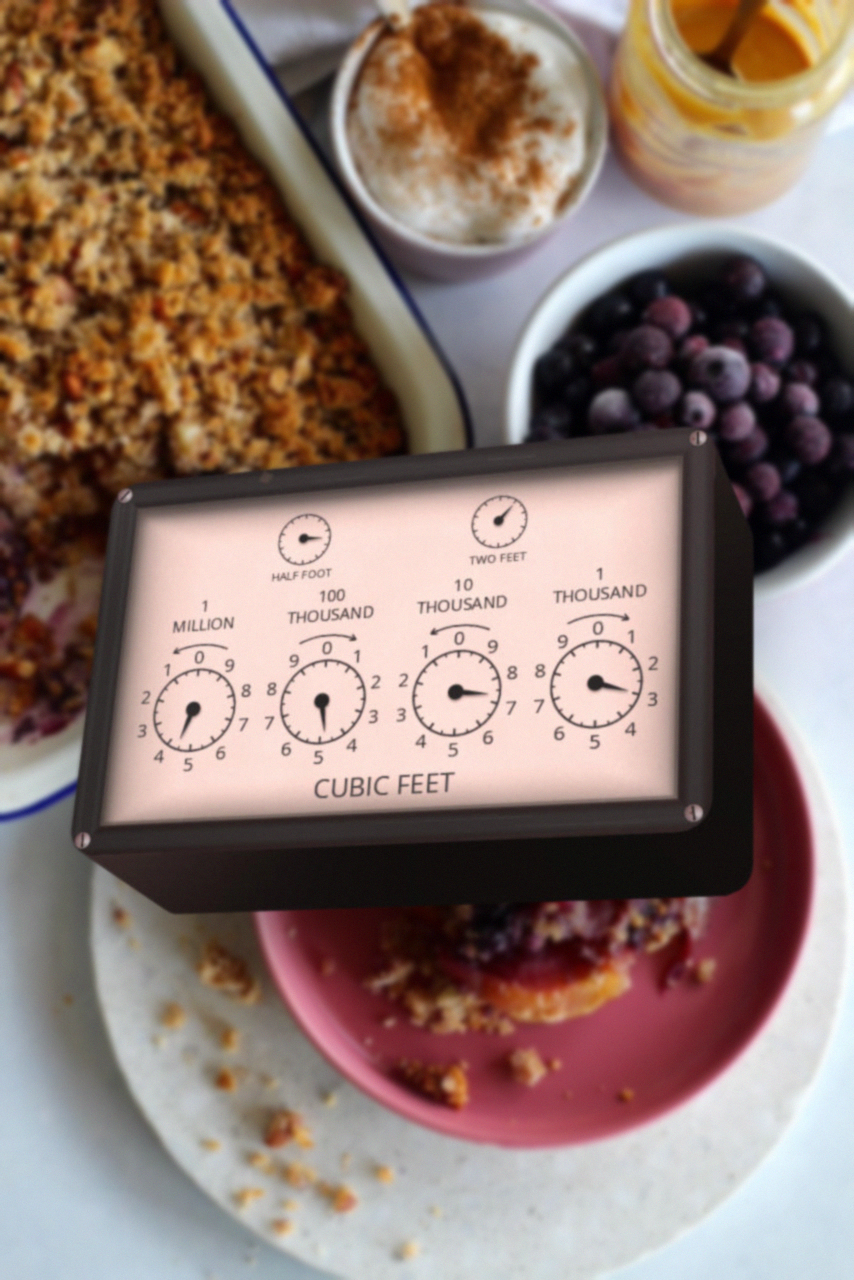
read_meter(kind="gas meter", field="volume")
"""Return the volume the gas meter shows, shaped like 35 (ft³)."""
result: 447300 (ft³)
